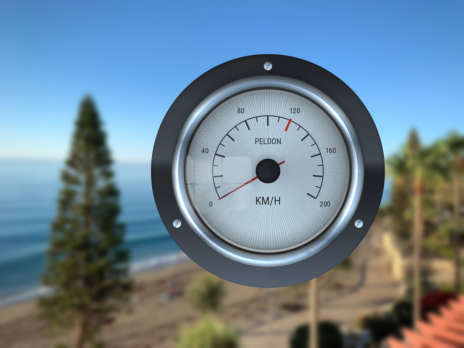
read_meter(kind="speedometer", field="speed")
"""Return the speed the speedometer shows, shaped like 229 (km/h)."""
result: 0 (km/h)
